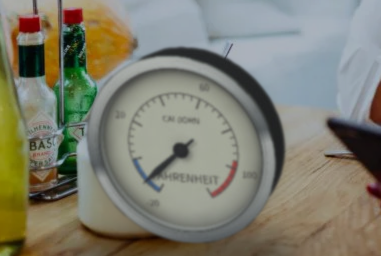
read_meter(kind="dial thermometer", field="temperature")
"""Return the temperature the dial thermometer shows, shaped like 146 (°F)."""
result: -12 (°F)
